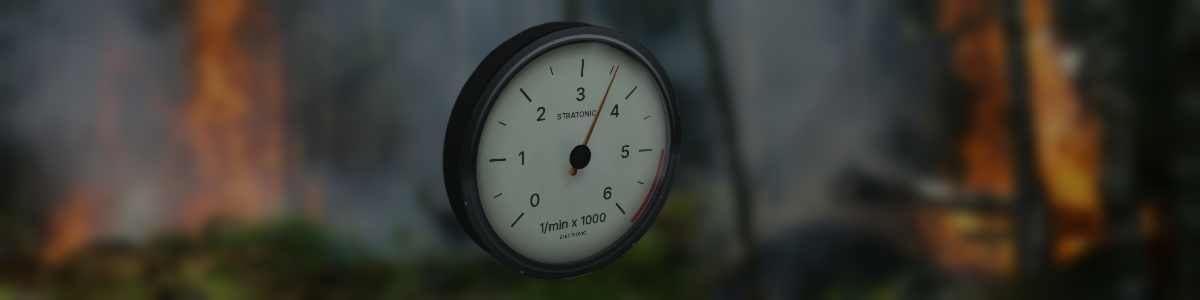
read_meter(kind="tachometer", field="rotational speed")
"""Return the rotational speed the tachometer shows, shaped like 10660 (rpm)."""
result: 3500 (rpm)
